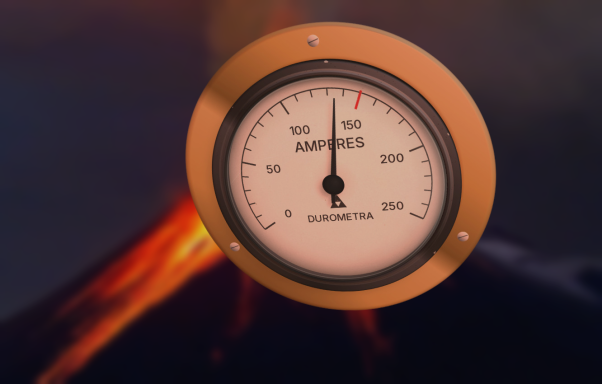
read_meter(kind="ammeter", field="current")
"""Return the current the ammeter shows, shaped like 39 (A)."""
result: 135 (A)
